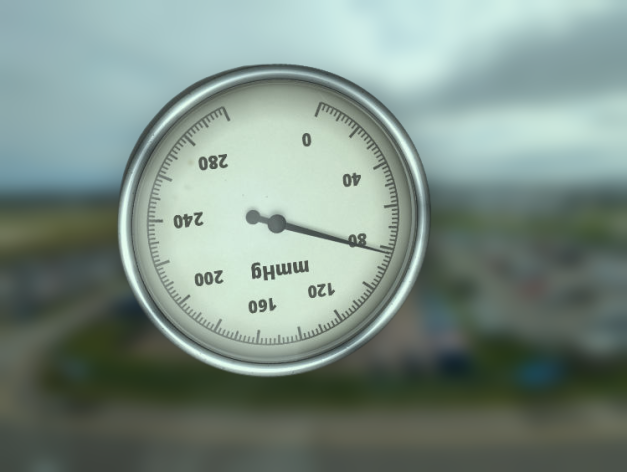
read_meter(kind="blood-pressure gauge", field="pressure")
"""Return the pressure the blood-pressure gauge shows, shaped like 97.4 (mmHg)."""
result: 82 (mmHg)
